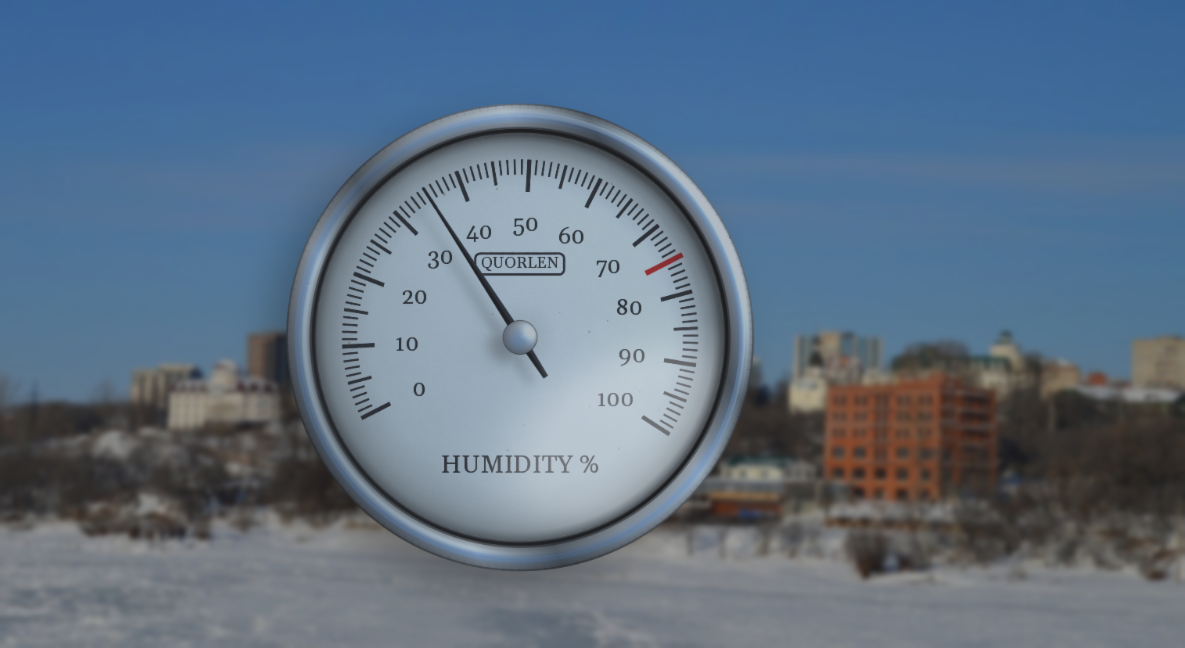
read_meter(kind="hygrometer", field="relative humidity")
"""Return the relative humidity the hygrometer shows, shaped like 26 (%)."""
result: 35 (%)
